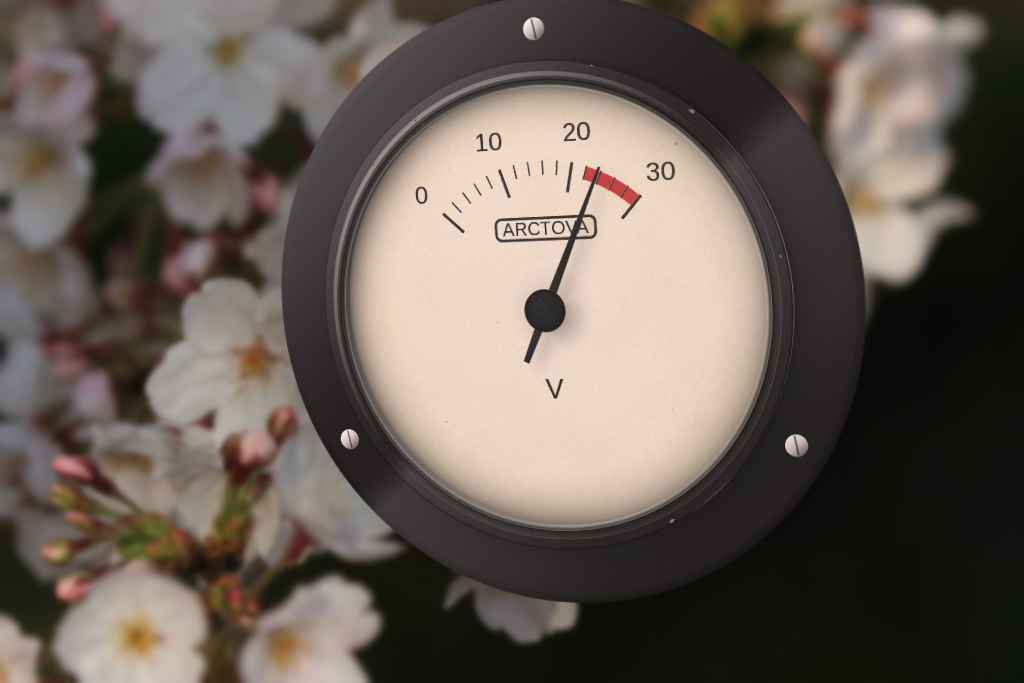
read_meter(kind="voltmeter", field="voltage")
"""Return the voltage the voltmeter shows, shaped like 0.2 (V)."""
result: 24 (V)
